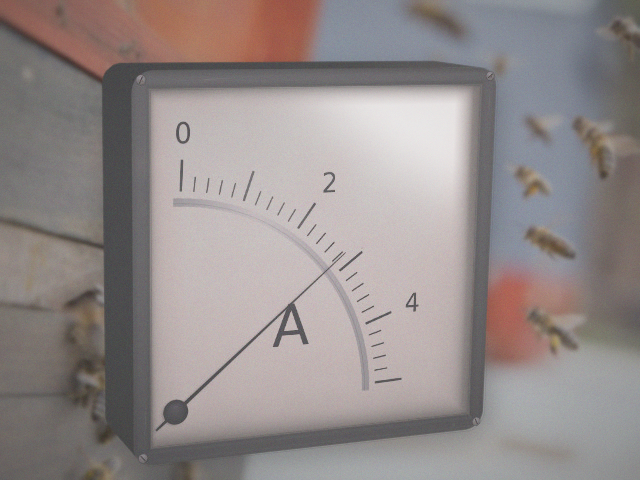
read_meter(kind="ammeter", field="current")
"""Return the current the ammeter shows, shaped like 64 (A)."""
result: 2.8 (A)
